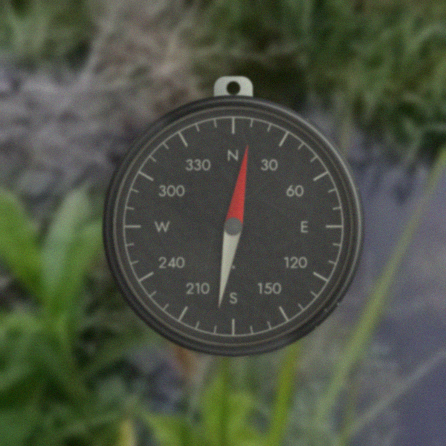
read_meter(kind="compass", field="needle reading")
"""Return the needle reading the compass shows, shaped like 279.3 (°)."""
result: 10 (°)
